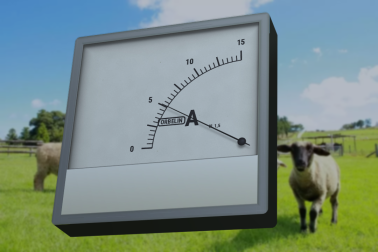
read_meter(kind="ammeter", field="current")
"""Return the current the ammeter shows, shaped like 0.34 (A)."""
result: 5 (A)
